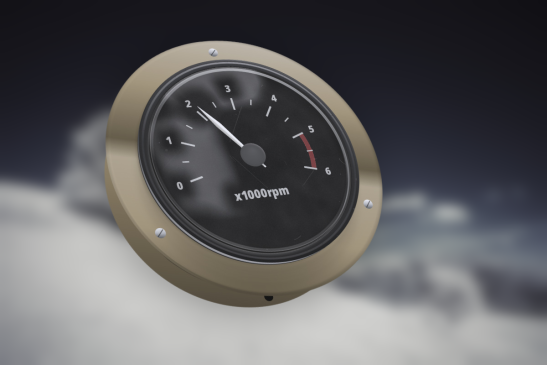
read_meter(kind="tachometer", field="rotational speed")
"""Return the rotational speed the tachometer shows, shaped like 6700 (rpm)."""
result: 2000 (rpm)
